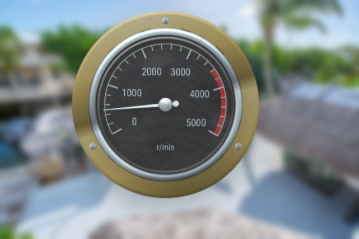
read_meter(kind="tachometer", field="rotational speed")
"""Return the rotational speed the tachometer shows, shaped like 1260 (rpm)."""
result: 500 (rpm)
